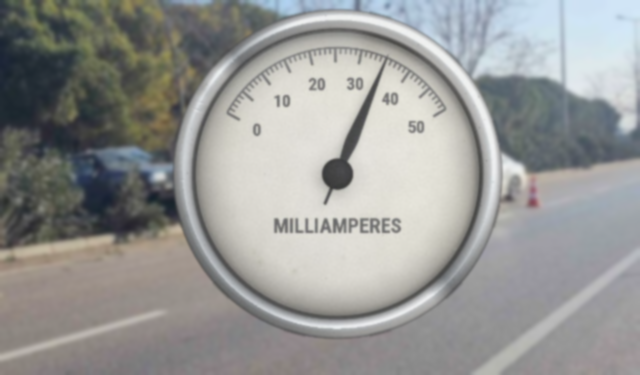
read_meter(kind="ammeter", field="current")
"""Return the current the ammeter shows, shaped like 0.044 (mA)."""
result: 35 (mA)
